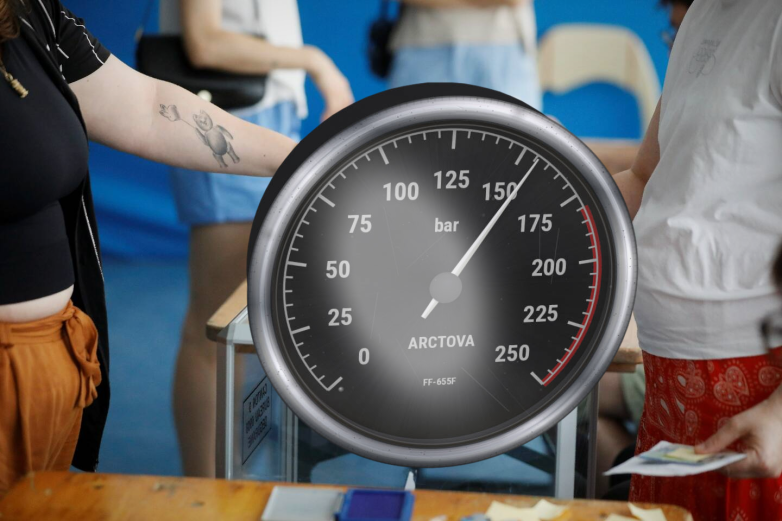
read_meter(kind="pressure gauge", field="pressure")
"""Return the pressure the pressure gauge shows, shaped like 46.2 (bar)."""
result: 155 (bar)
